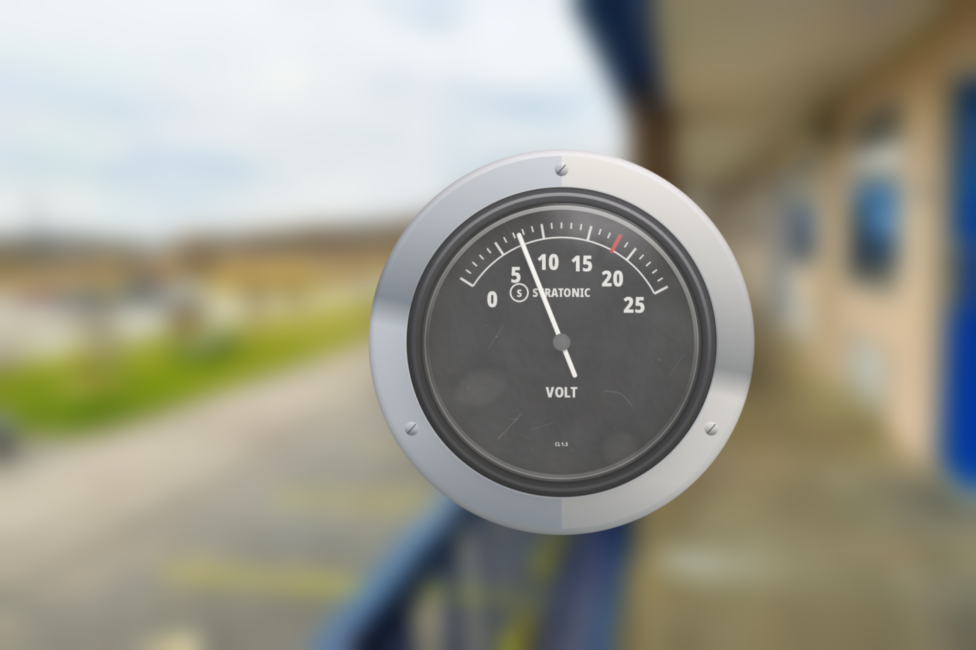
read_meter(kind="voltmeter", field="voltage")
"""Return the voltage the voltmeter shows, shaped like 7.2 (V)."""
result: 7.5 (V)
